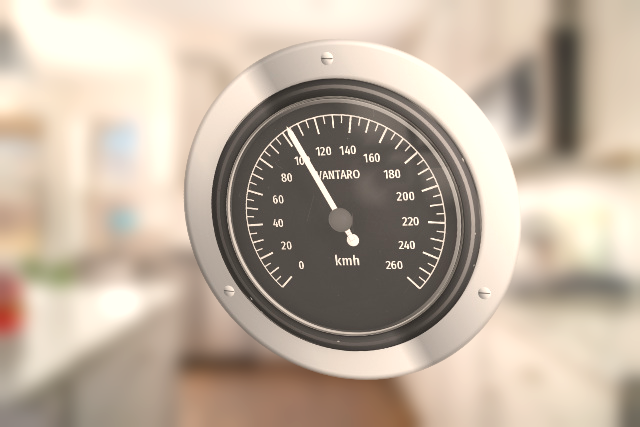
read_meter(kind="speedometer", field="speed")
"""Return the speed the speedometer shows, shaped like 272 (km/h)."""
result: 105 (km/h)
